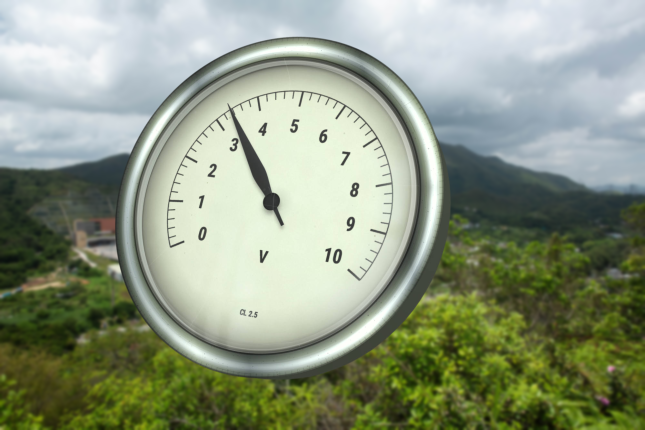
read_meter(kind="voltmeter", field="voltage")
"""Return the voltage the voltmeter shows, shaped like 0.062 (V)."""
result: 3.4 (V)
